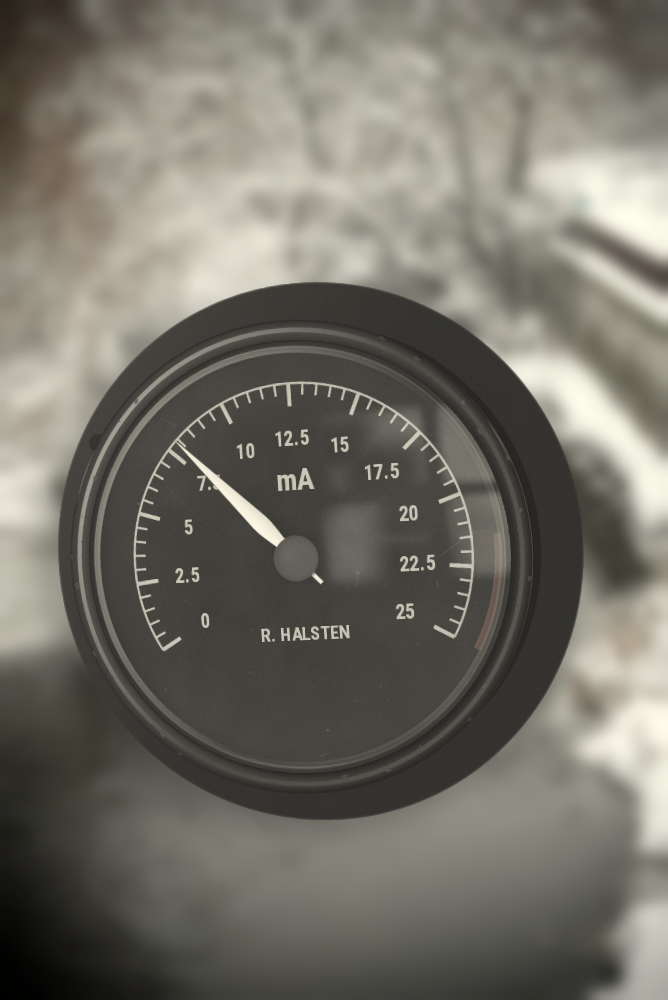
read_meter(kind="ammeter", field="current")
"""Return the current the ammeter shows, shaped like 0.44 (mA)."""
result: 8 (mA)
